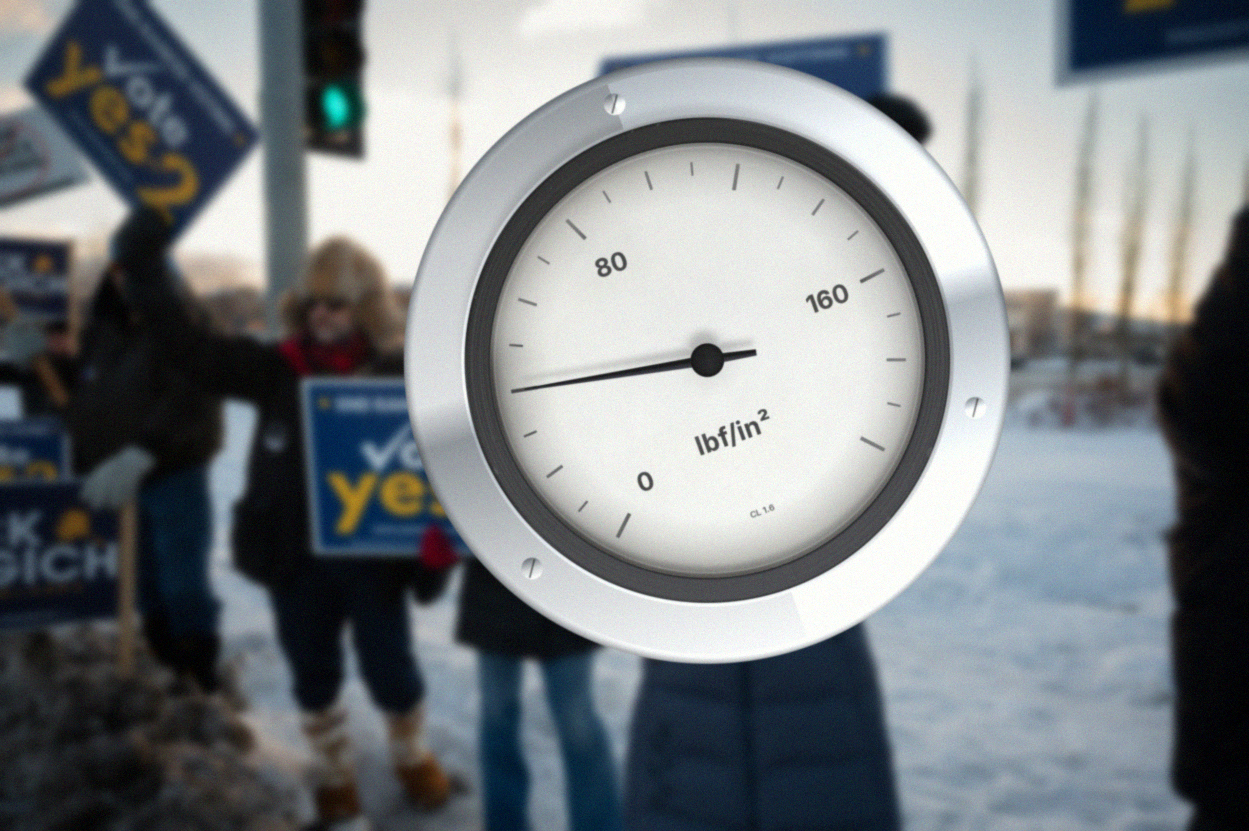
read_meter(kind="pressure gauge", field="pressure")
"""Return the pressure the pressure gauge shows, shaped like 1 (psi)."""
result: 40 (psi)
